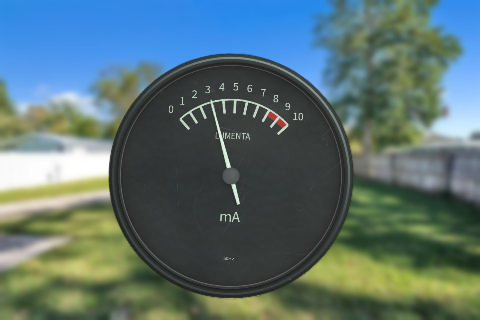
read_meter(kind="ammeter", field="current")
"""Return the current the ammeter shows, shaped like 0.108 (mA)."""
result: 3 (mA)
